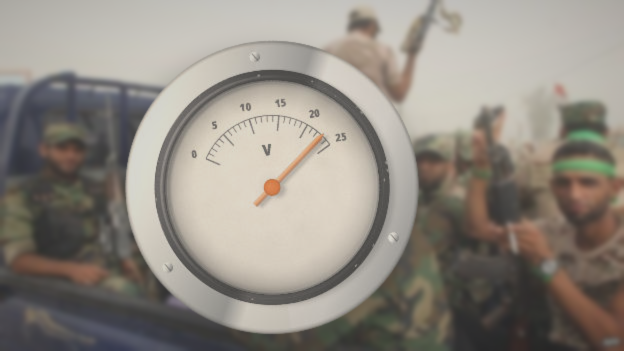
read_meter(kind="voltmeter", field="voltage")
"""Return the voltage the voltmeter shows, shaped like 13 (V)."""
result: 23 (V)
